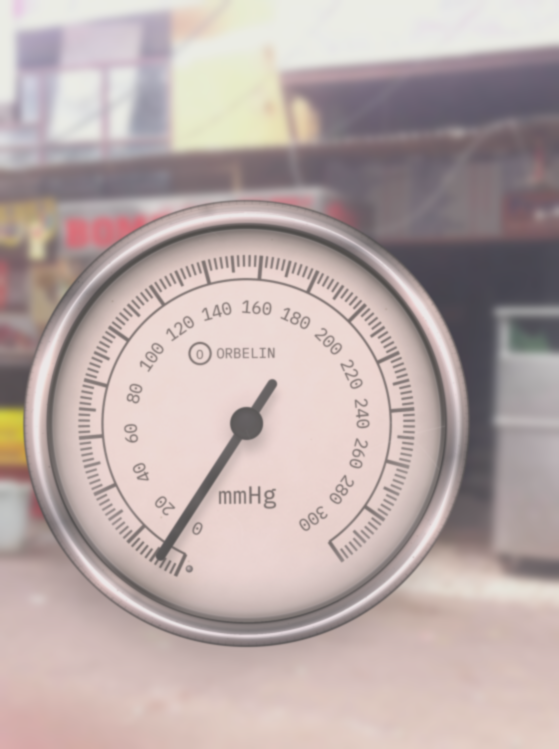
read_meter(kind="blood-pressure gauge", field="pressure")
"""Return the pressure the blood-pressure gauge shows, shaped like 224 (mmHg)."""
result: 8 (mmHg)
